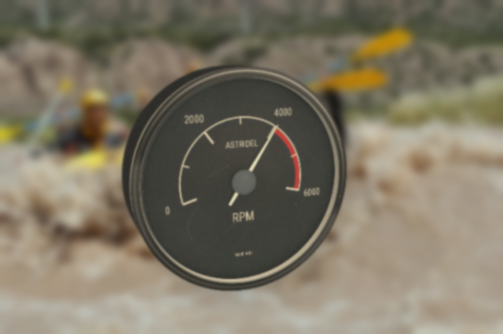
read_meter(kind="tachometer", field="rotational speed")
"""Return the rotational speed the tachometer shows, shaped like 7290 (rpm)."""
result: 4000 (rpm)
